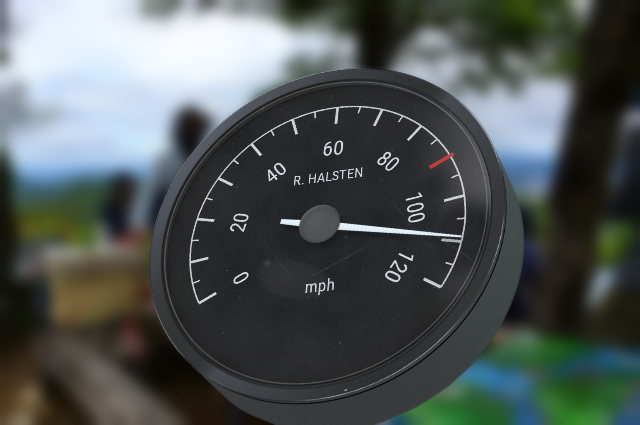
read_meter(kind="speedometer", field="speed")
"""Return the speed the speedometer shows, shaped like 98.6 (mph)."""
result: 110 (mph)
